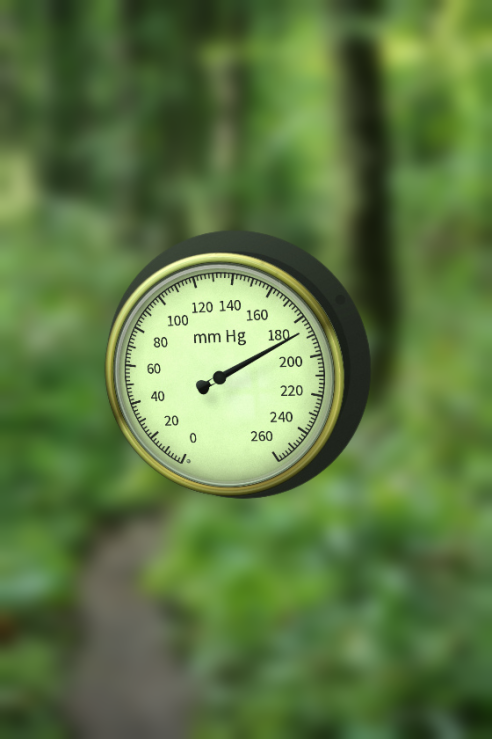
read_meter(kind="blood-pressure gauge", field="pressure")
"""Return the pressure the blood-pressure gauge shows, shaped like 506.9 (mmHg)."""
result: 186 (mmHg)
